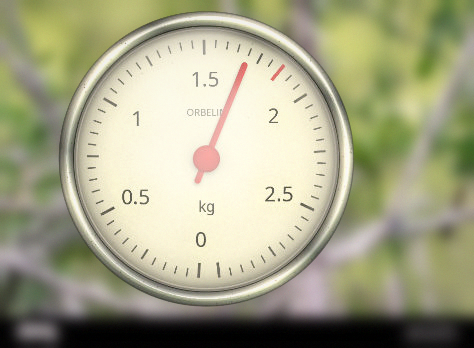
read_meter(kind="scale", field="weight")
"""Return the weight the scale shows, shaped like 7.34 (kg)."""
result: 1.7 (kg)
